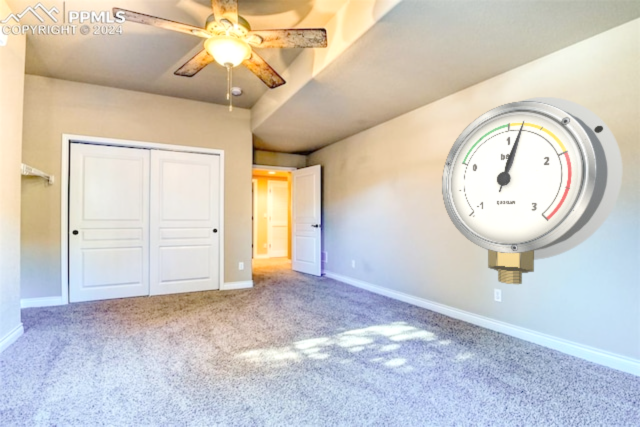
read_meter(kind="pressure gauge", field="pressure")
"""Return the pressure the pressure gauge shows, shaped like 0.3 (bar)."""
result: 1.25 (bar)
